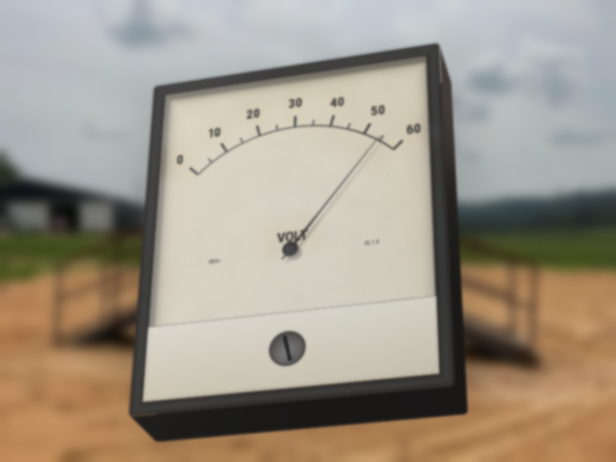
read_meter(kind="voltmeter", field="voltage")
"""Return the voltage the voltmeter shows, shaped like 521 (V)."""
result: 55 (V)
